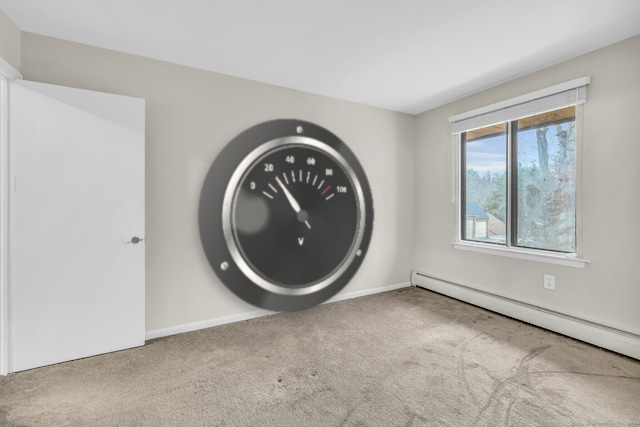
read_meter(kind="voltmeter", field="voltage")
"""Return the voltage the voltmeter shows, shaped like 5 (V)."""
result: 20 (V)
